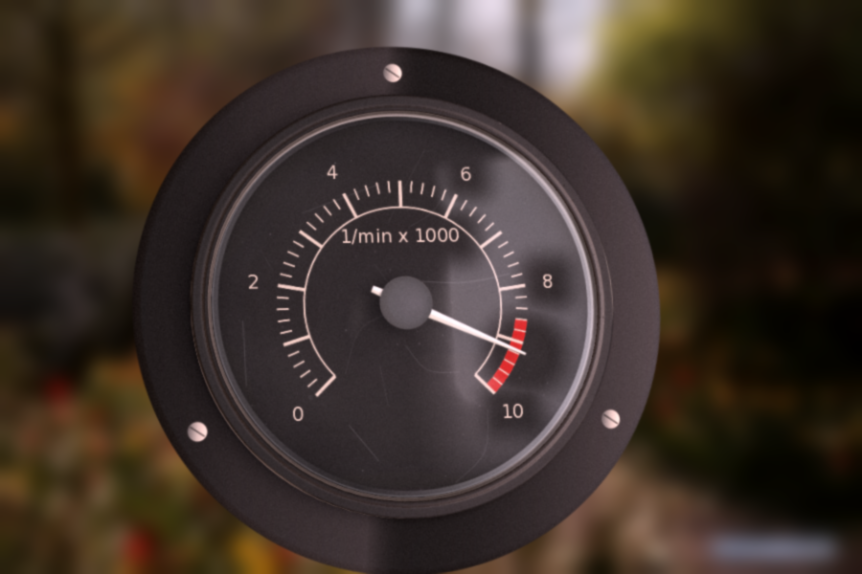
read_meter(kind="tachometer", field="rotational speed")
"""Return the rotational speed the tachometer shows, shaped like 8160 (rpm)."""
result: 9200 (rpm)
